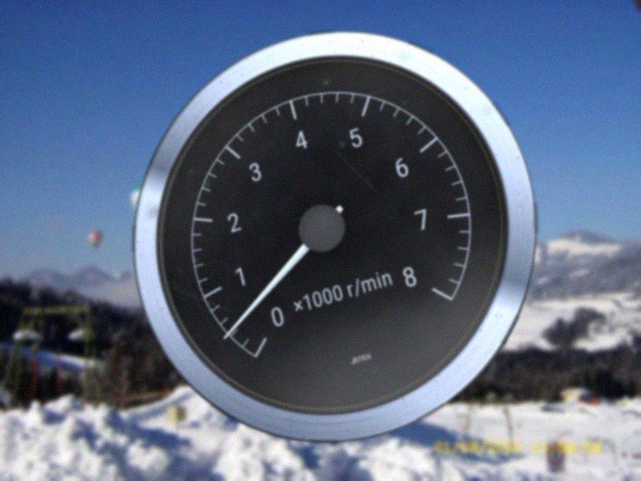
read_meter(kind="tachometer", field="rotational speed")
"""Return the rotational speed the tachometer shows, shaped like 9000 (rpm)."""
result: 400 (rpm)
